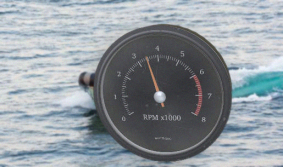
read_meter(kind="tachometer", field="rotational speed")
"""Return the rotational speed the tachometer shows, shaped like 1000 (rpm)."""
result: 3500 (rpm)
